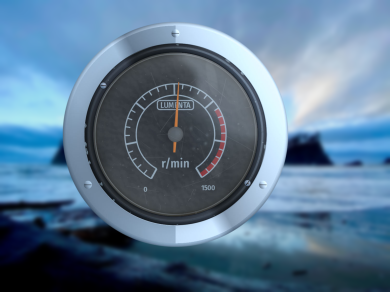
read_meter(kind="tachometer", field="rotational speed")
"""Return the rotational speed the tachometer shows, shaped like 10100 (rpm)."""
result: 775 (rpm)
